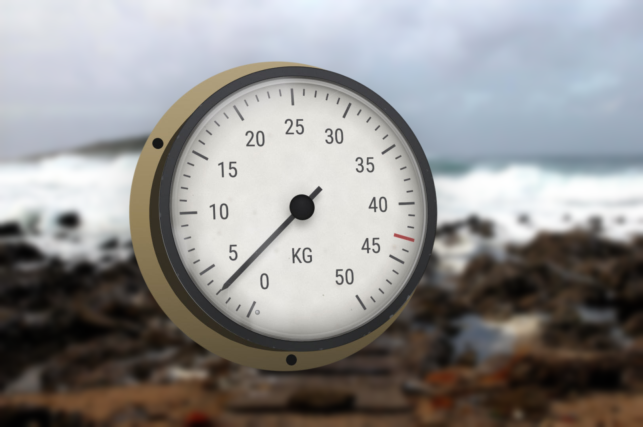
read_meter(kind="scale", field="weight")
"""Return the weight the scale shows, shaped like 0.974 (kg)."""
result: 3 (kg)
